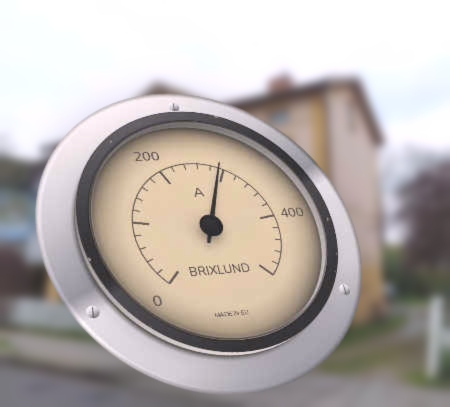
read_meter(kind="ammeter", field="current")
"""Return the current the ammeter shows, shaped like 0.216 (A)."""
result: 290 (A)
